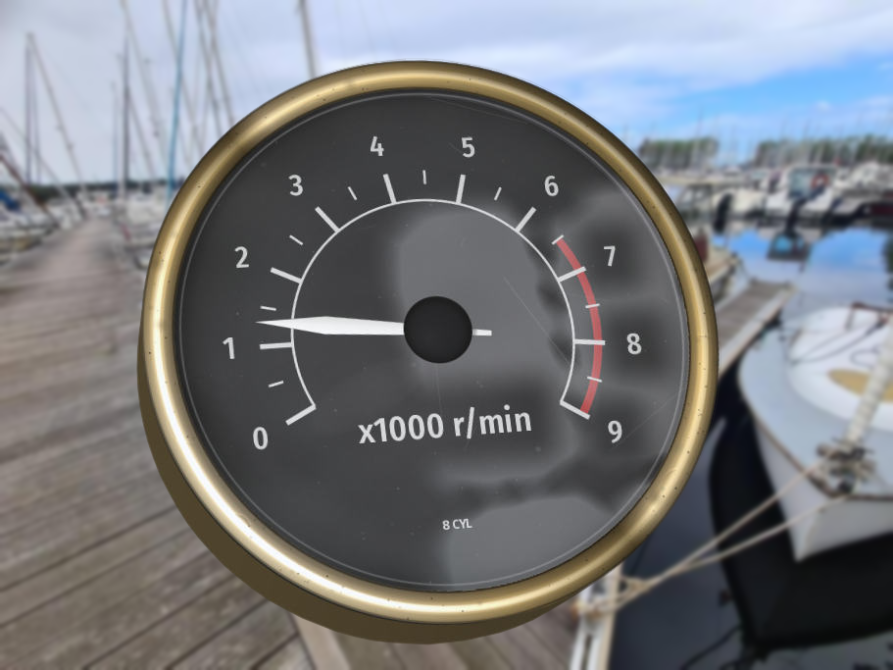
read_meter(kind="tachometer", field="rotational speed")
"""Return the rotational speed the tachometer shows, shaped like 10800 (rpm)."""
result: 1250 (rpm)
